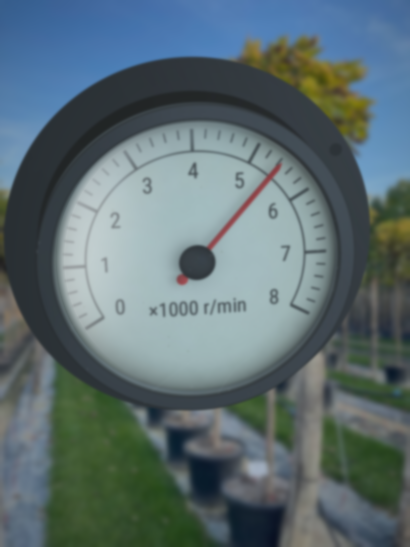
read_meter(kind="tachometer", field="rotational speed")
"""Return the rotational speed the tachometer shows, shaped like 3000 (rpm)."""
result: 5400 (rpm)
